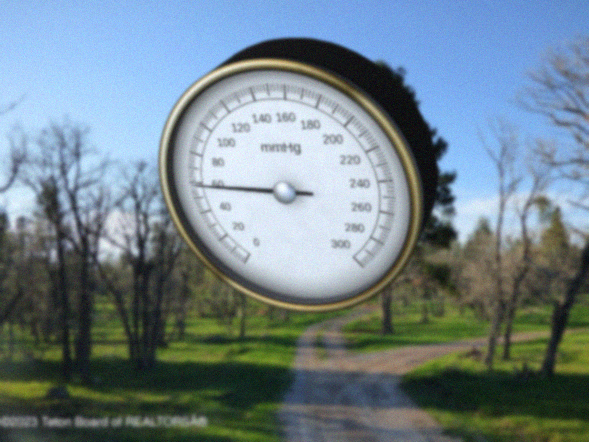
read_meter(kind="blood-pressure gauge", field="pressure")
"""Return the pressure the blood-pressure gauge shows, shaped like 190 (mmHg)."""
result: 60 (mmHg)
